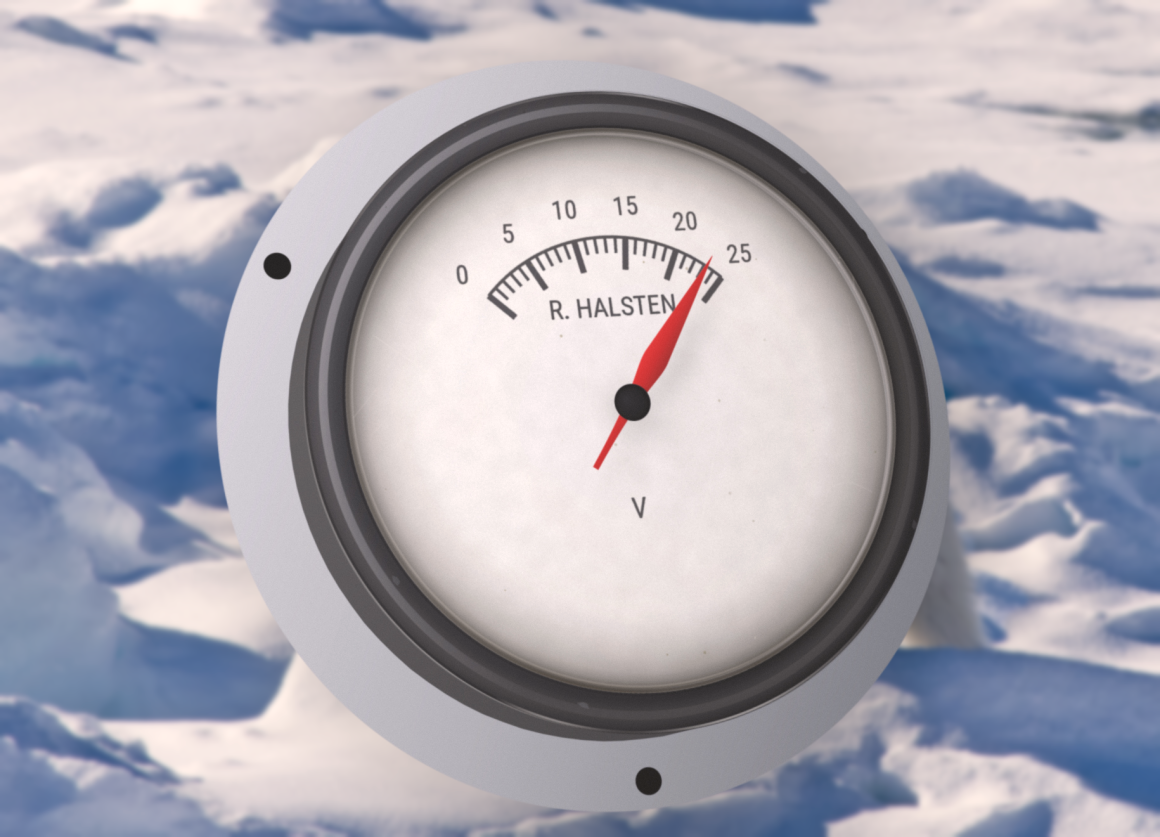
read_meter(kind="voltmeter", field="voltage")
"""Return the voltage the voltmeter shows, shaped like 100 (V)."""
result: 23 (V)
